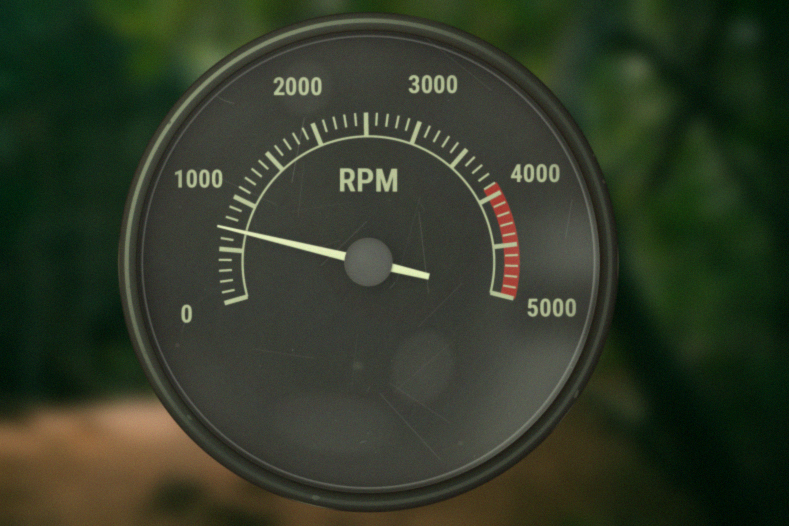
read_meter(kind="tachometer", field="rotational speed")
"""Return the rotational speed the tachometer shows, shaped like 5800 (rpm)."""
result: 700 (rpm)
